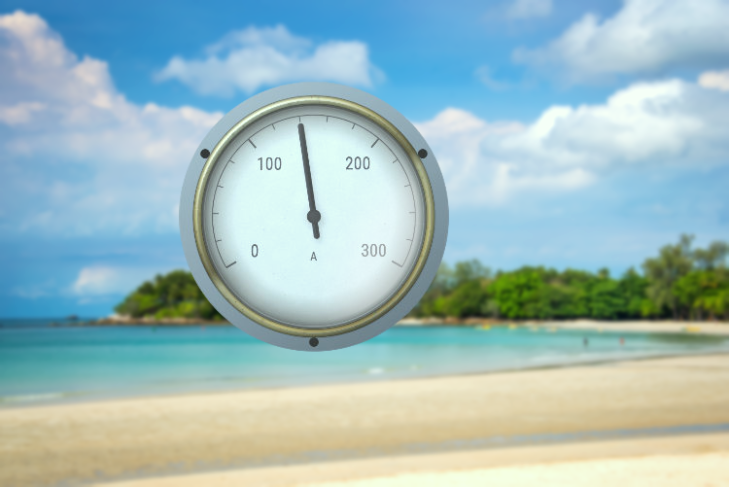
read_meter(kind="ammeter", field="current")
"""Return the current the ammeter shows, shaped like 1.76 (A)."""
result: 140 (A)
